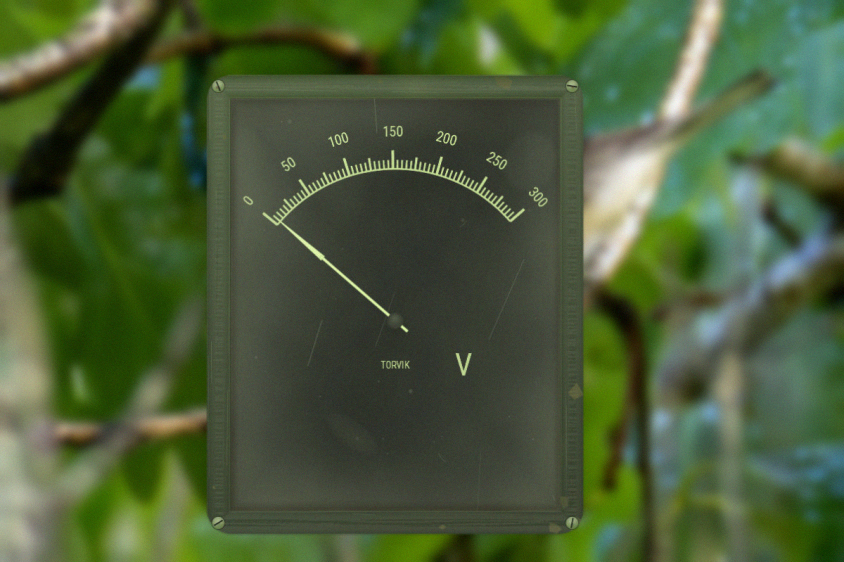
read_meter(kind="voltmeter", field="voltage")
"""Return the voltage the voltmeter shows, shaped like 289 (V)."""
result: 5 (V)
